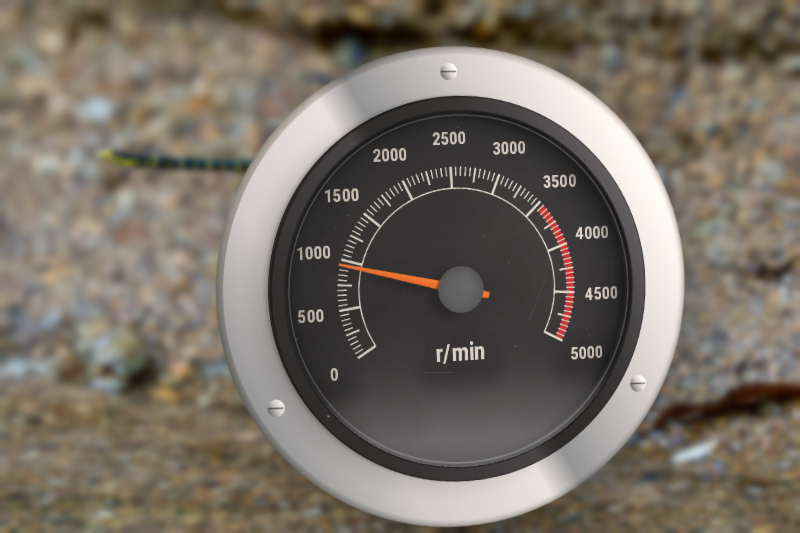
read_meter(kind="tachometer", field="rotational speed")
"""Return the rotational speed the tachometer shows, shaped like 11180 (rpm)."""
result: 950 (rpm)
